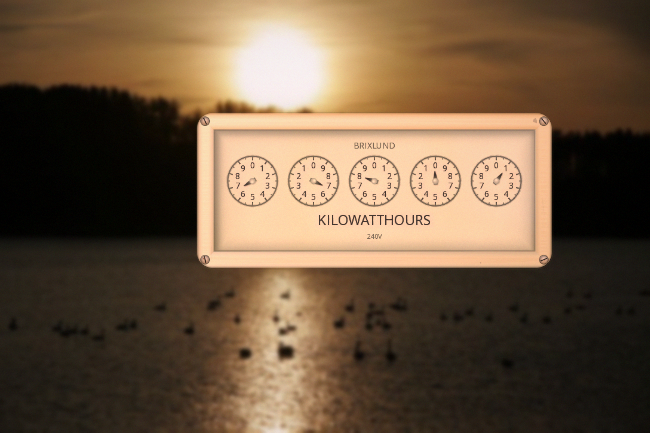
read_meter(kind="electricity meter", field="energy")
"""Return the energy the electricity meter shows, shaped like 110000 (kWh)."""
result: 66801 (kWh)
